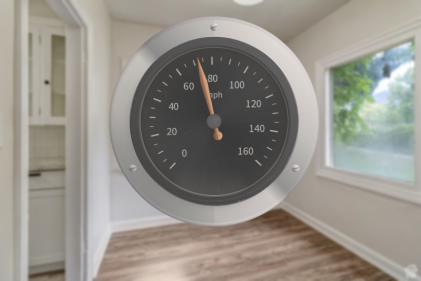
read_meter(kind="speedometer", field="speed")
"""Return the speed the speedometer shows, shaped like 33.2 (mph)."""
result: 72.5 (mph)
